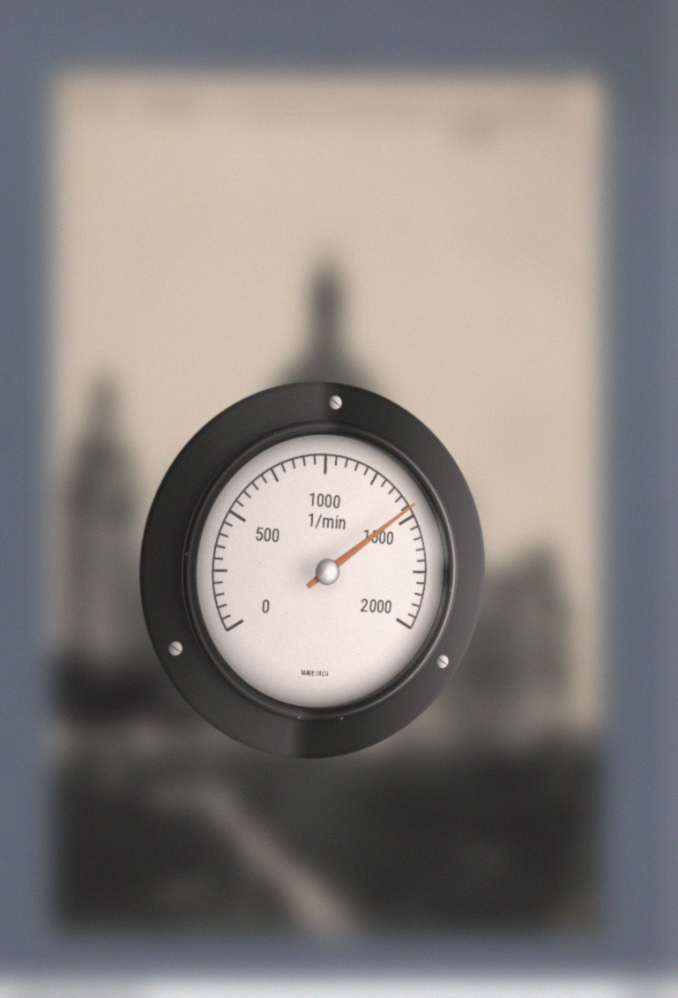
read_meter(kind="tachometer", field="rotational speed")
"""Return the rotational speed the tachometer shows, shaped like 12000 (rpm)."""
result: 1450 (rpm)
